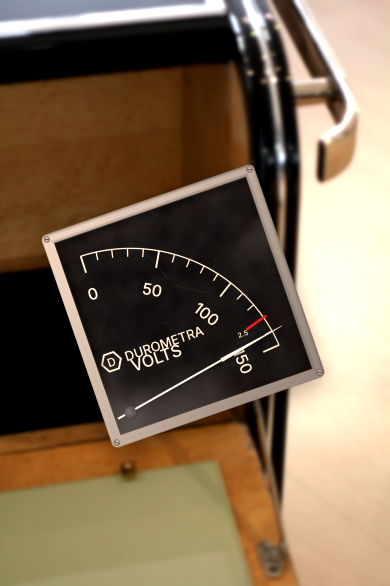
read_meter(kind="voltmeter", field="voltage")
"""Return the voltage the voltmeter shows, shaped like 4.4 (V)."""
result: 140 (V)
